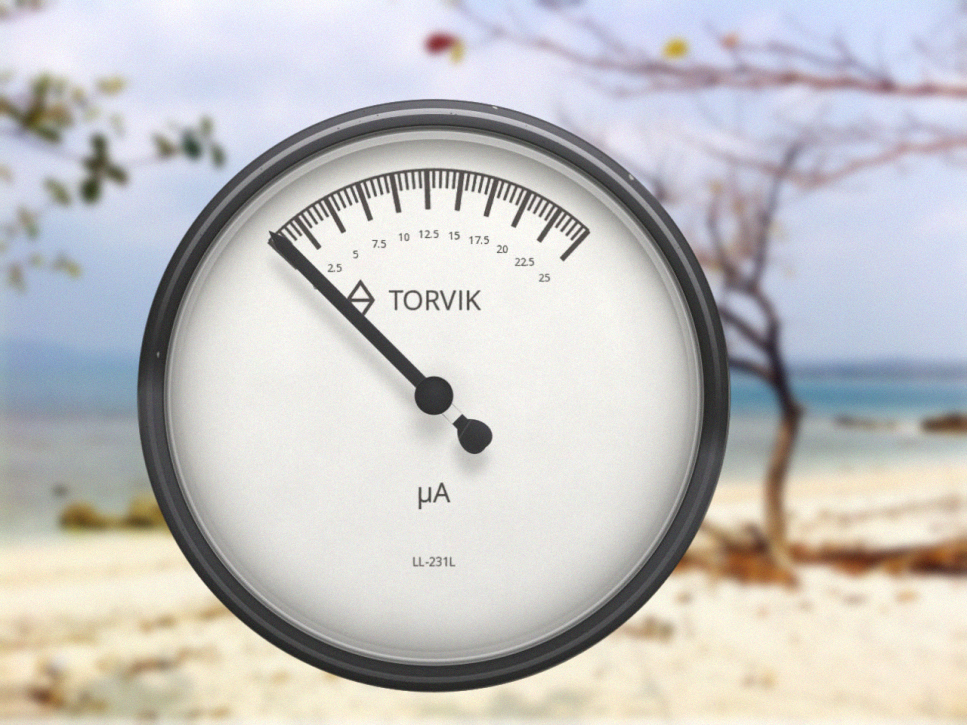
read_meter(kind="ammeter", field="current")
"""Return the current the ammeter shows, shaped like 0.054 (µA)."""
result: 0.5 (µA)
